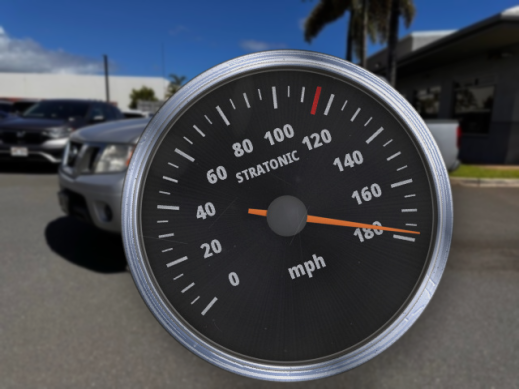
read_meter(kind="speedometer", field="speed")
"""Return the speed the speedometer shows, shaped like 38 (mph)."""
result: 177.5 (mph)
